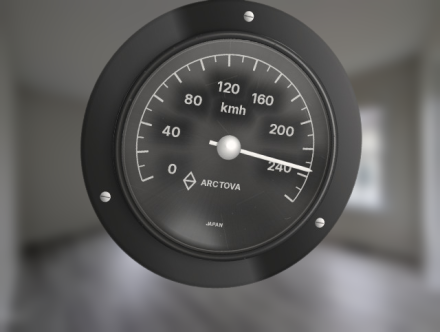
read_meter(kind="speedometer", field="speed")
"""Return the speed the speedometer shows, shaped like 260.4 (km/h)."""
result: 235 (km/h)
